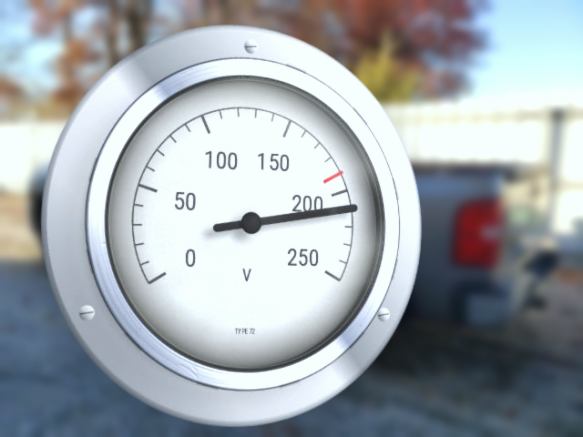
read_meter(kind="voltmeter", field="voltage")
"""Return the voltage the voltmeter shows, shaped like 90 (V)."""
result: 210 (V)
